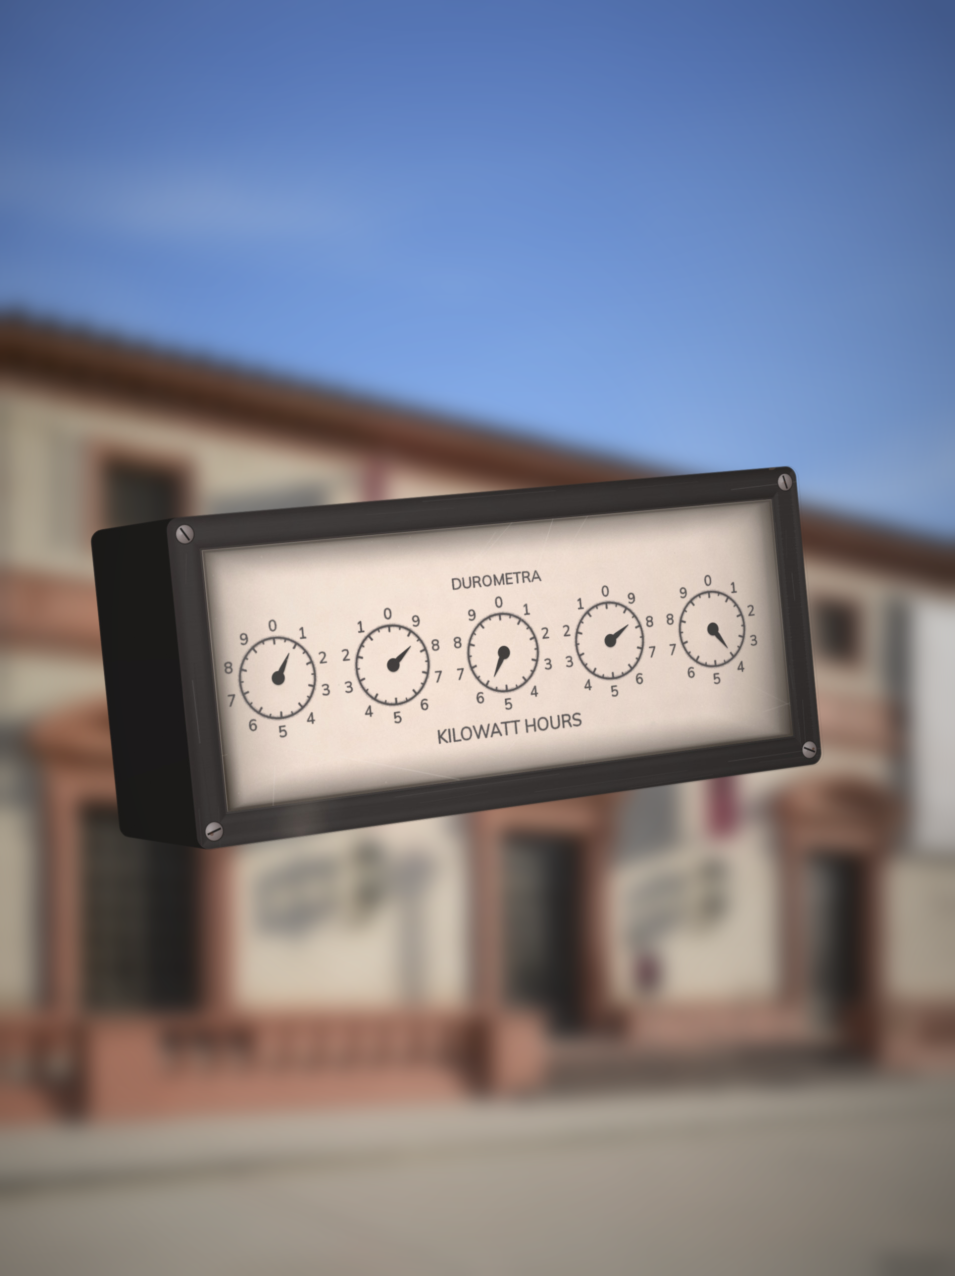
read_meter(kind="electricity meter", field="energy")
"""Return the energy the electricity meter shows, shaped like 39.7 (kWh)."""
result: 8584 (kWh)
